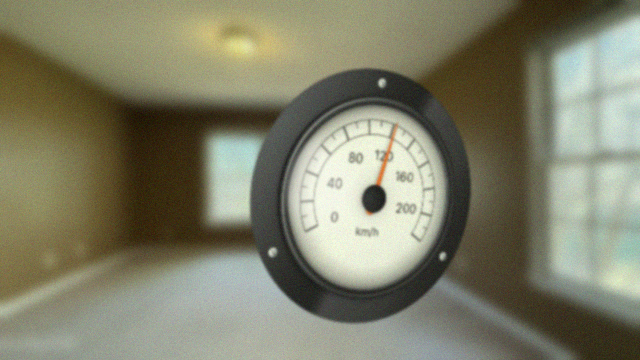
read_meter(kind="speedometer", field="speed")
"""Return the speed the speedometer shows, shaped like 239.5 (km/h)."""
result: 120 (km/h)
